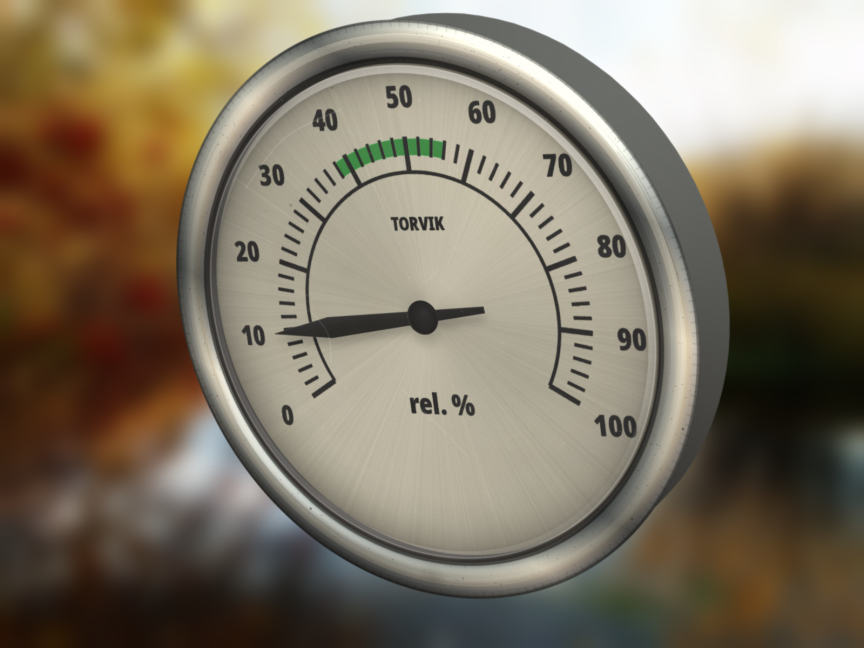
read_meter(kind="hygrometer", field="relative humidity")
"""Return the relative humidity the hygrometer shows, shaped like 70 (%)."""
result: 10 (%)
